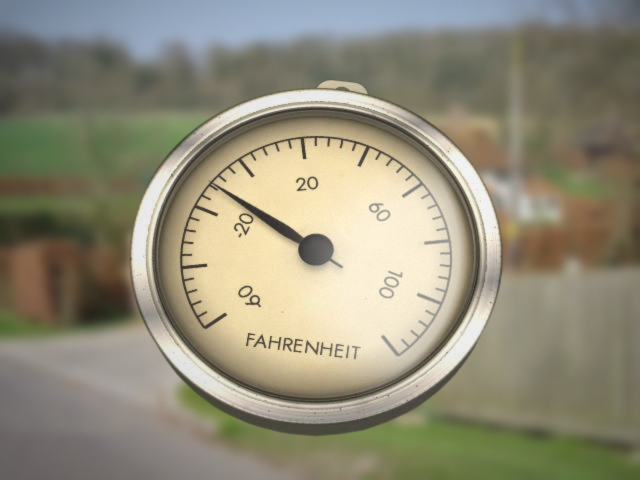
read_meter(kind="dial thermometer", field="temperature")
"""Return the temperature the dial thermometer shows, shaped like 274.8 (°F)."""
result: -12 (°F)
